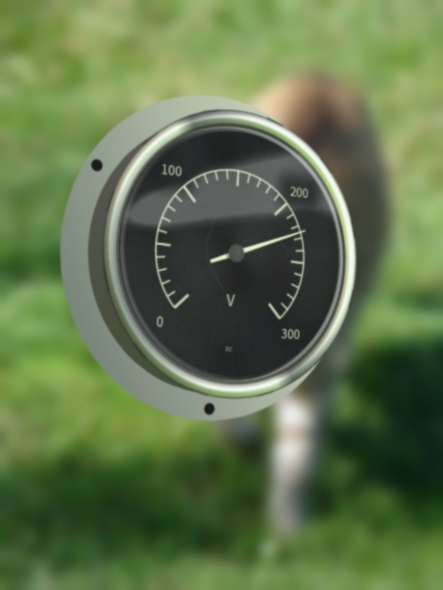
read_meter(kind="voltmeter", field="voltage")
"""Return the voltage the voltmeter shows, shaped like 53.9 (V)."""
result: 225 (V)
